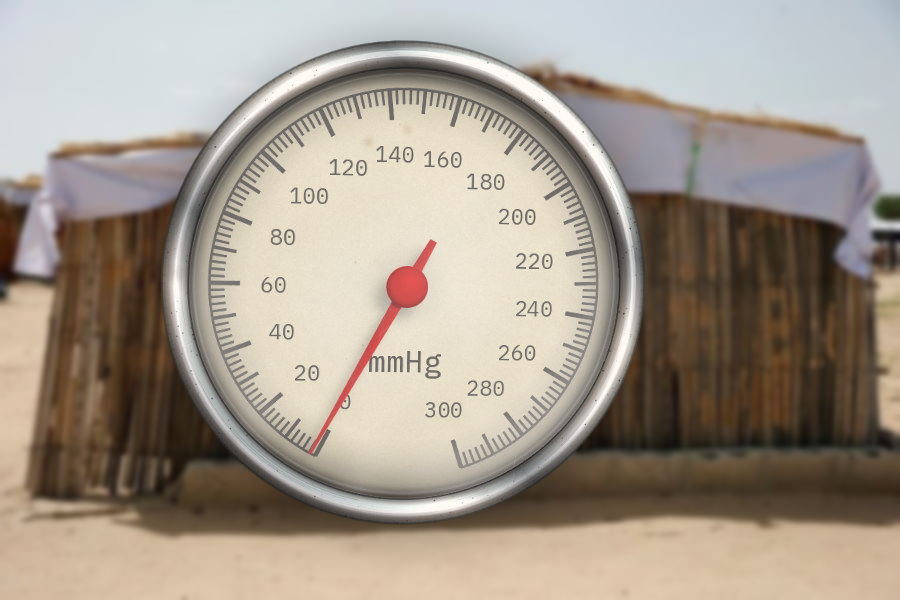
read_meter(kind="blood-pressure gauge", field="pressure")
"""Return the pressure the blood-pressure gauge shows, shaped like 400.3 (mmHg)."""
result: 2 (mmHg)
